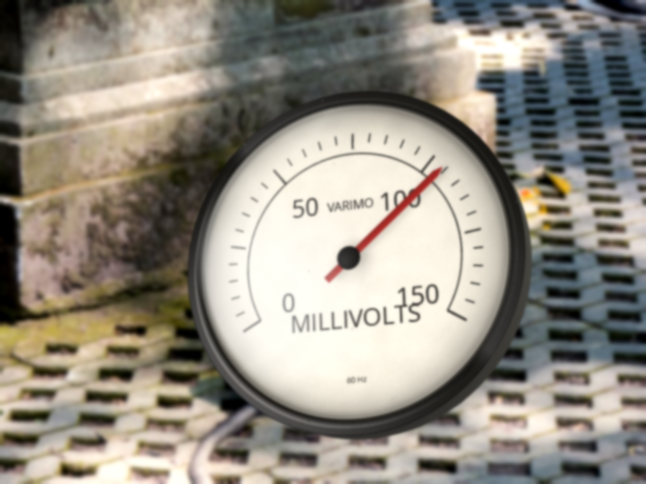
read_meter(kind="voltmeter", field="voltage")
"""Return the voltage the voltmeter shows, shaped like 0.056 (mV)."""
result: 105 (mV)
